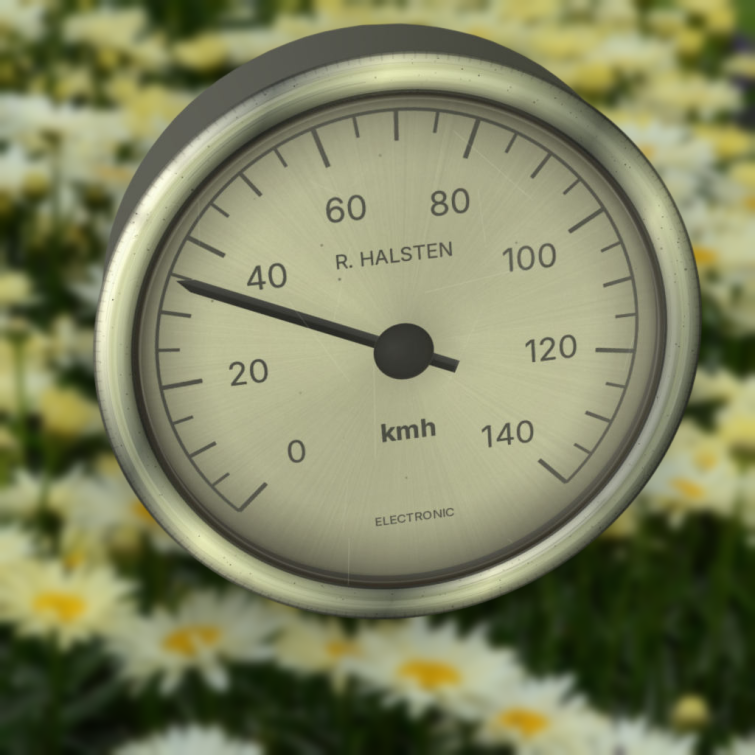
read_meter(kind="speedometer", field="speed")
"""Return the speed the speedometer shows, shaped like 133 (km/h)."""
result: 35 (km/h)
